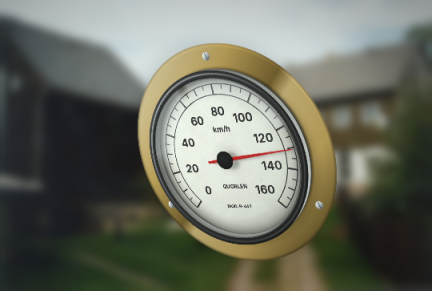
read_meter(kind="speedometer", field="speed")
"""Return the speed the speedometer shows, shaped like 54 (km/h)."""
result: 130 (km/h)
